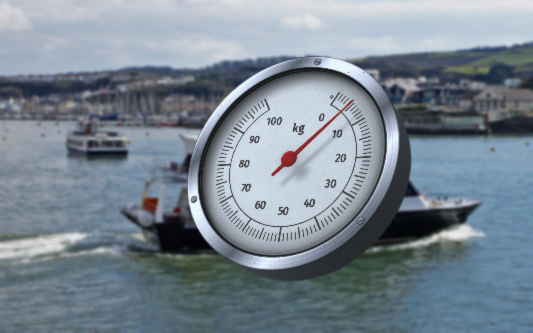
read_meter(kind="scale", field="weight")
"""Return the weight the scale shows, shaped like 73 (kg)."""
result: 5 (kg)
